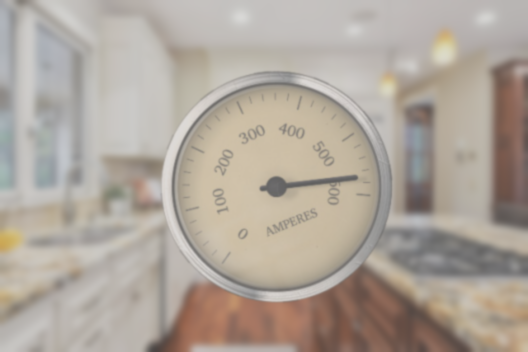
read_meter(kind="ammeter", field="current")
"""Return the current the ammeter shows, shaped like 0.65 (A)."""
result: 570 (A)
